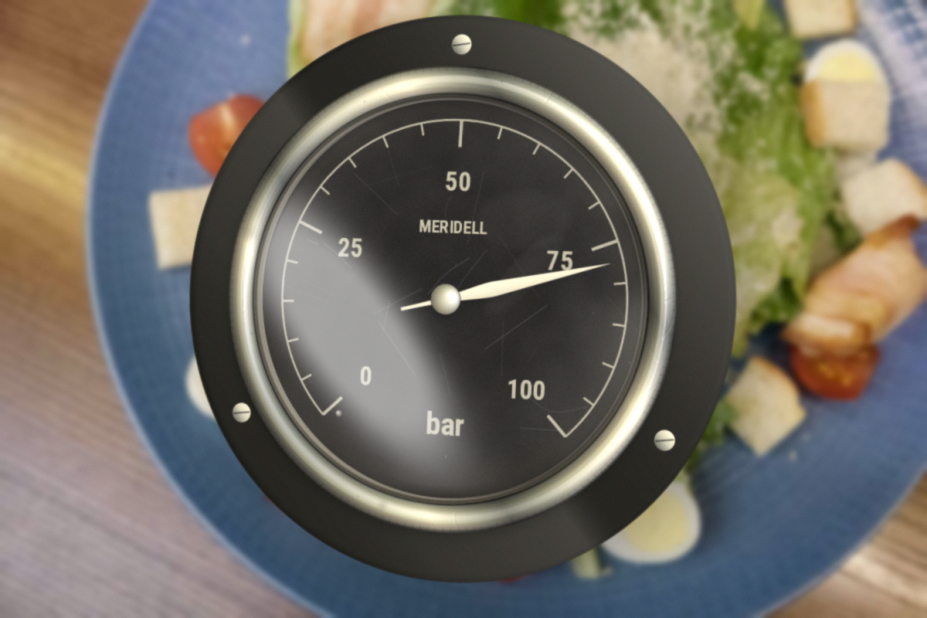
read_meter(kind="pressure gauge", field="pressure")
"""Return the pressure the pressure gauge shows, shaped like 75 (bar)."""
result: 77.5 (bar)
